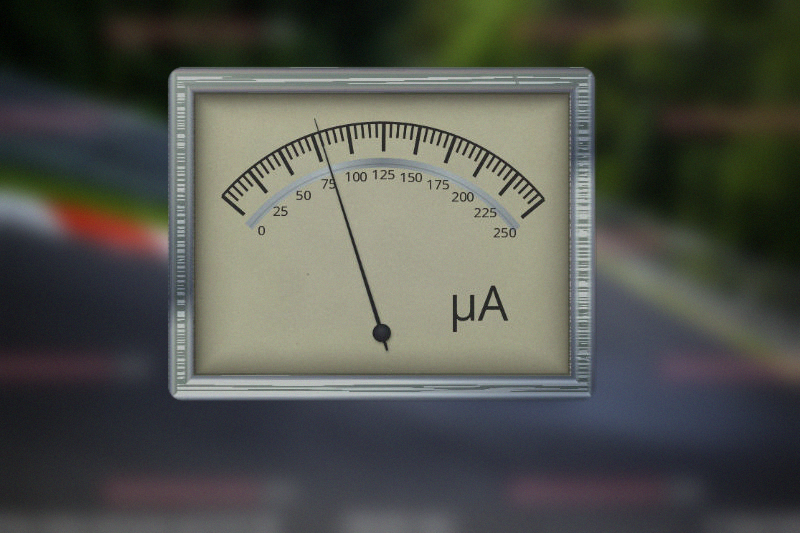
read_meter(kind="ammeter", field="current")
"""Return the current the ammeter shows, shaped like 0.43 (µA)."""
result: 80 (µA)
